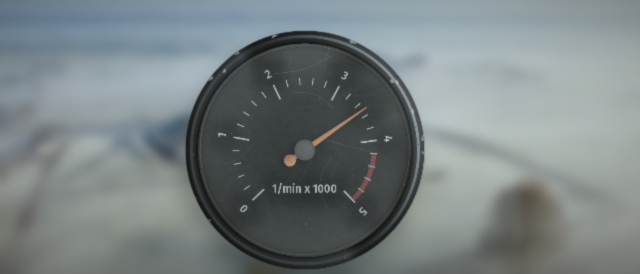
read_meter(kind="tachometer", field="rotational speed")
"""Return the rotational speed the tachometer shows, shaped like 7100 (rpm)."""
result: 3500 (rpm)
